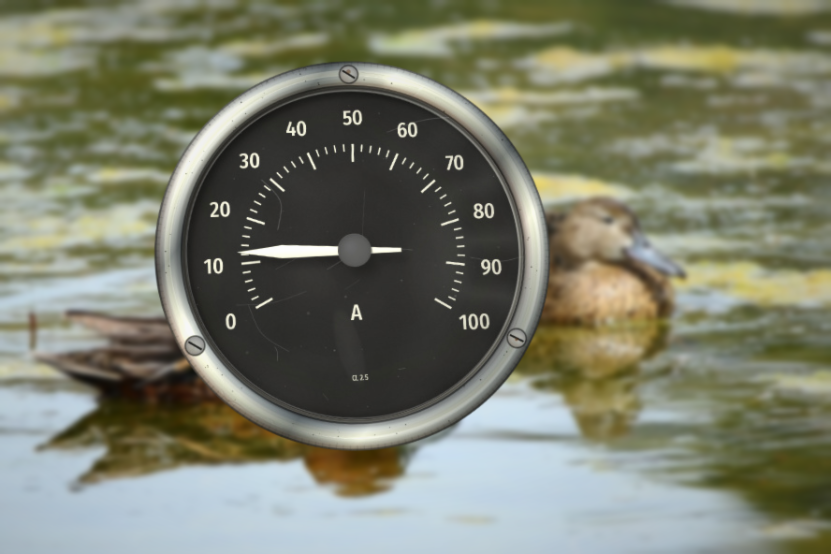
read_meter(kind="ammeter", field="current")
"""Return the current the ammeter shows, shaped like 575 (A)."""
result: 12 (A)
